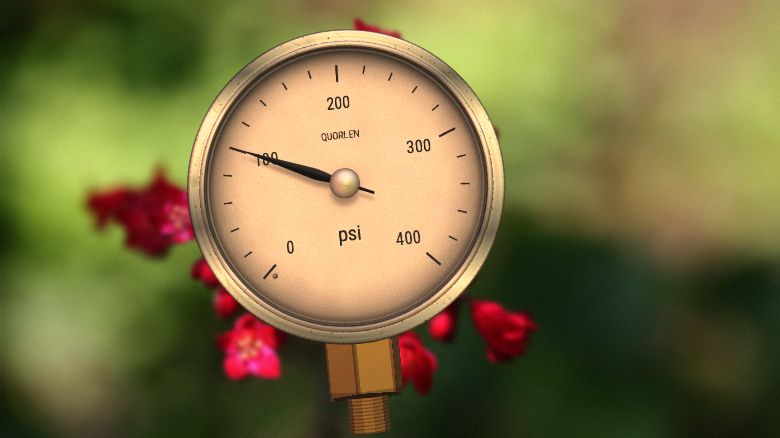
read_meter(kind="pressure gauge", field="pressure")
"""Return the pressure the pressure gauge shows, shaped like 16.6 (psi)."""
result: 100 (psi)
